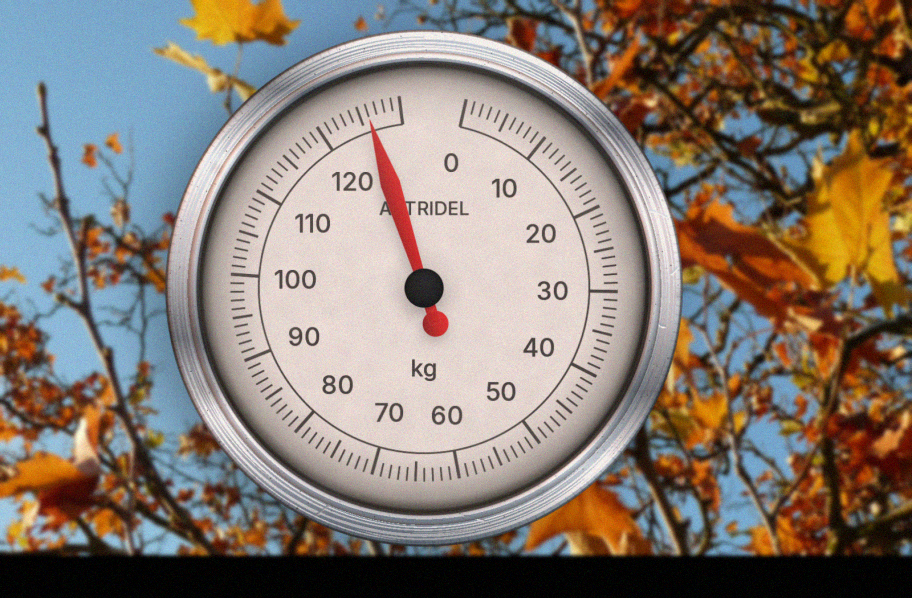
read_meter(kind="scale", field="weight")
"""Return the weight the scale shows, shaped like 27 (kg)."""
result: 126 (kg)
